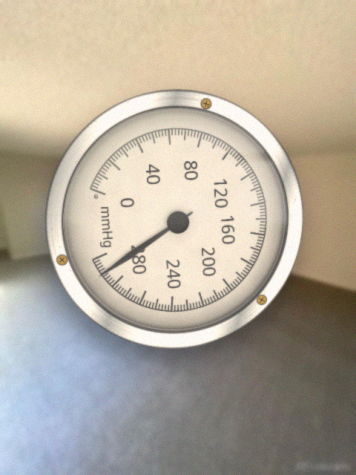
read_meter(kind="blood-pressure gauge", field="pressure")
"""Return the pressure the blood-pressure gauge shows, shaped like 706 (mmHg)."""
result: 290 (mmHg)
